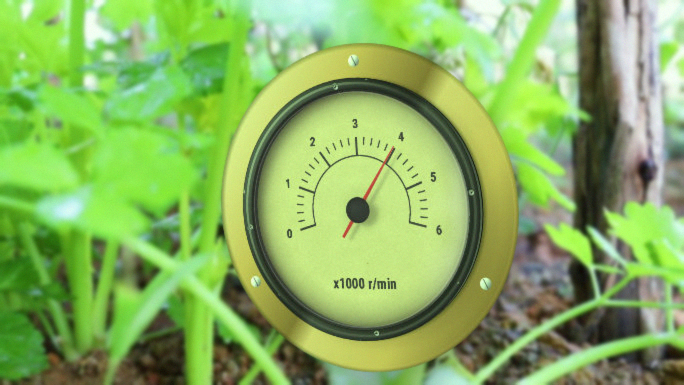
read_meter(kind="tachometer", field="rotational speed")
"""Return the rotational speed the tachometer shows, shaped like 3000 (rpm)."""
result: 4000 (rpm)
